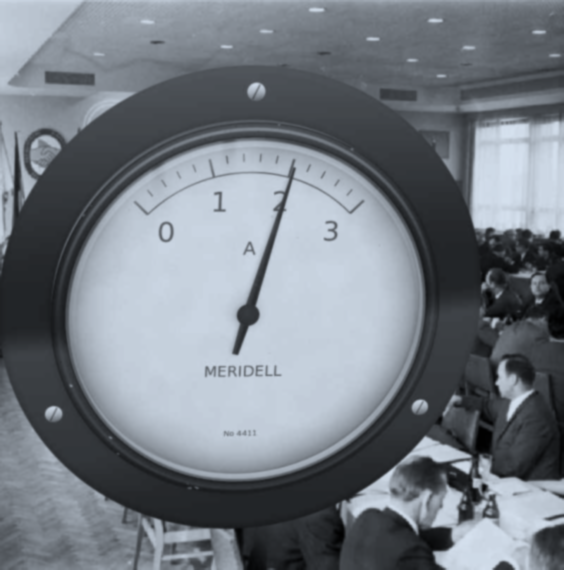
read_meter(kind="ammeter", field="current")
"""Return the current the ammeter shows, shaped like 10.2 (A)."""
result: 2 (A)
